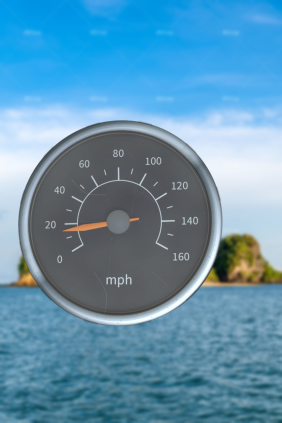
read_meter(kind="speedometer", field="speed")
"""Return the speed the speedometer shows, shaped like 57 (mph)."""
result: 15 (mph)
